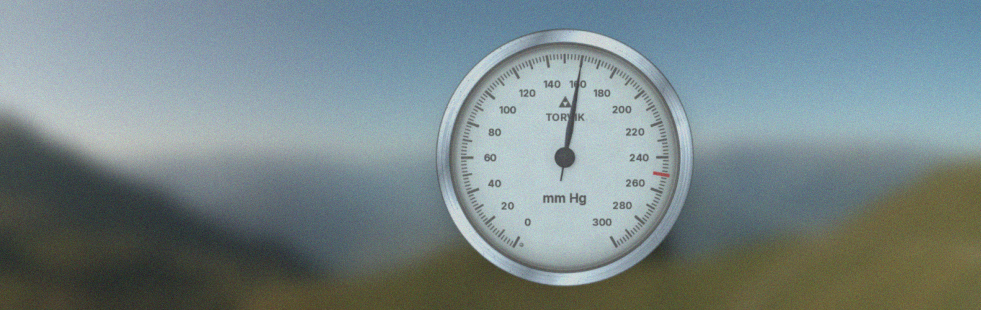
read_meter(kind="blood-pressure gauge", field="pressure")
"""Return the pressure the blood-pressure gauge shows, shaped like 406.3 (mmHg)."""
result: 160 (mmHg)
